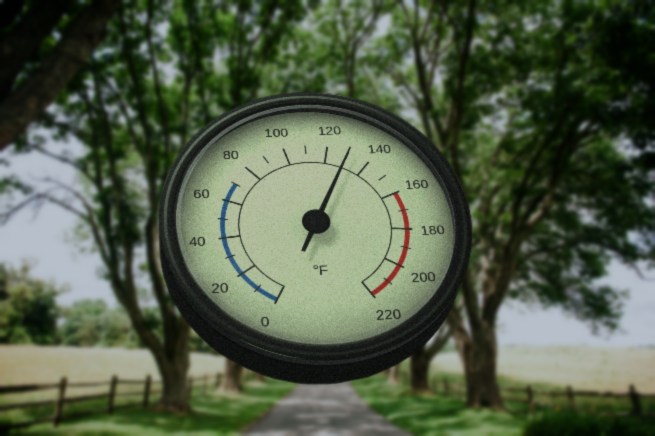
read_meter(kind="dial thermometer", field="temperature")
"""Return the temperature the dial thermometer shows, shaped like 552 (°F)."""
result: 130 (°F)
